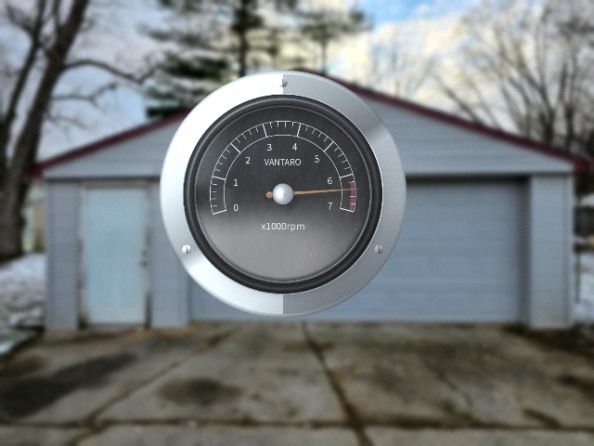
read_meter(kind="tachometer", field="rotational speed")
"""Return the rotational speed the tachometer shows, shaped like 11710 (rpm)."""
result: 6400 (rpm)
